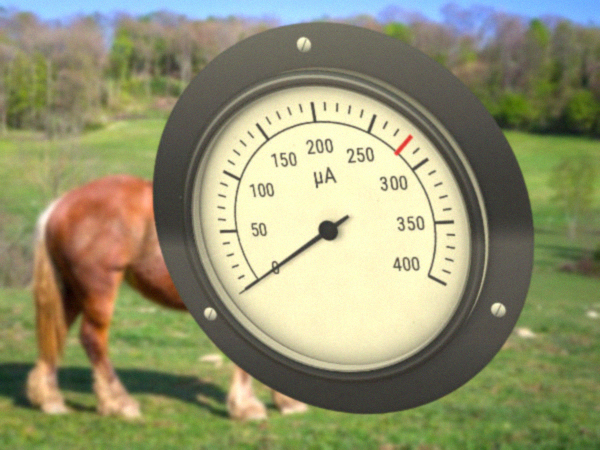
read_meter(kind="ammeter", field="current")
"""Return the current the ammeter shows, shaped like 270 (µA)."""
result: 0 (µA)
